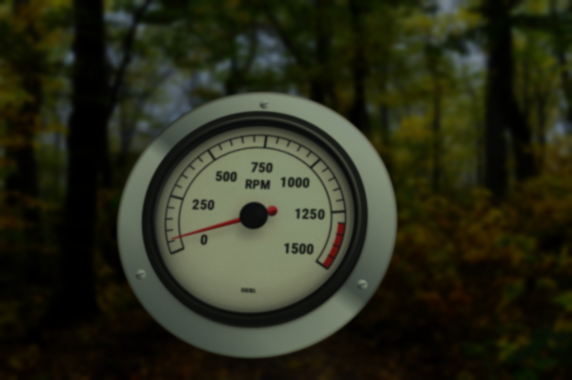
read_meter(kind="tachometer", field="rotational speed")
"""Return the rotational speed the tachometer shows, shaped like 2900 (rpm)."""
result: 50 (rpm)
